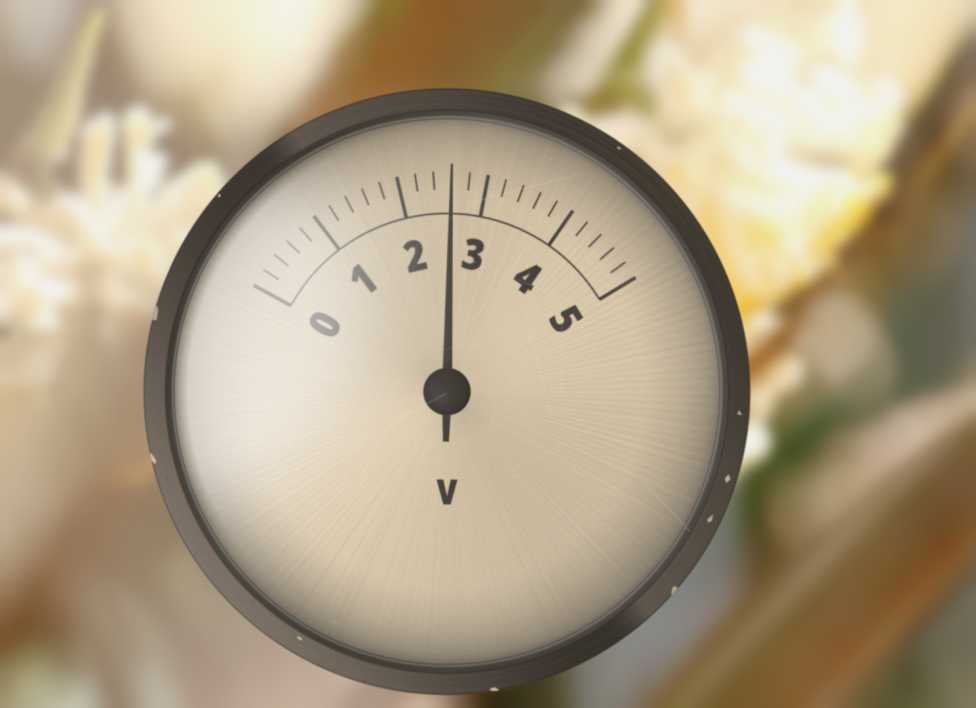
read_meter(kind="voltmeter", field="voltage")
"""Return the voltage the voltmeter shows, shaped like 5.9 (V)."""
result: 2.6 (V)
